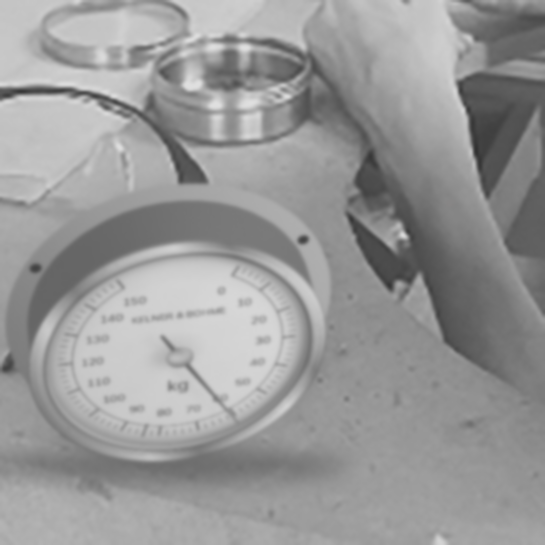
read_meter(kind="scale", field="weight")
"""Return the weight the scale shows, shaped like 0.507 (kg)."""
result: 60 (kg)
